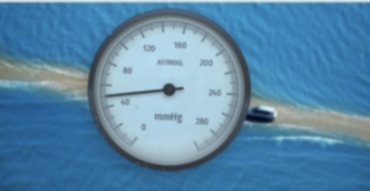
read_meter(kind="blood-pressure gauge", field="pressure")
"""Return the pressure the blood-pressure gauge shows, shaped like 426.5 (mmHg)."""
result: 50 (mmHg)
